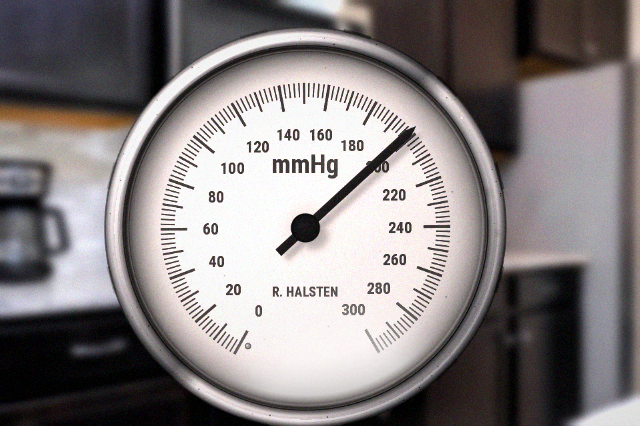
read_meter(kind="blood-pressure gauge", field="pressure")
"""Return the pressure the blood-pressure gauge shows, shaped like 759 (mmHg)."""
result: 198 (mmHg)
